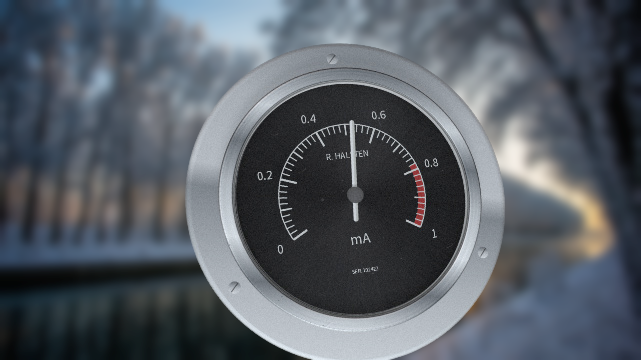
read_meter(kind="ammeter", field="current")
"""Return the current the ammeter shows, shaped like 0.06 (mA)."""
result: 0.52 (mA)
